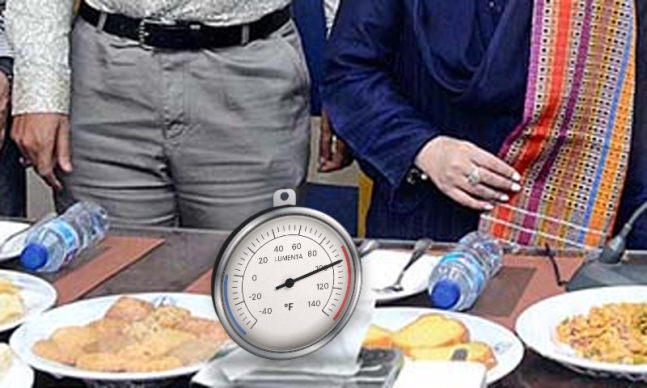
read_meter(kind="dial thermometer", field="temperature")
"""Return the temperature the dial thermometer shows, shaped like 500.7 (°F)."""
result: 100 (°F)
